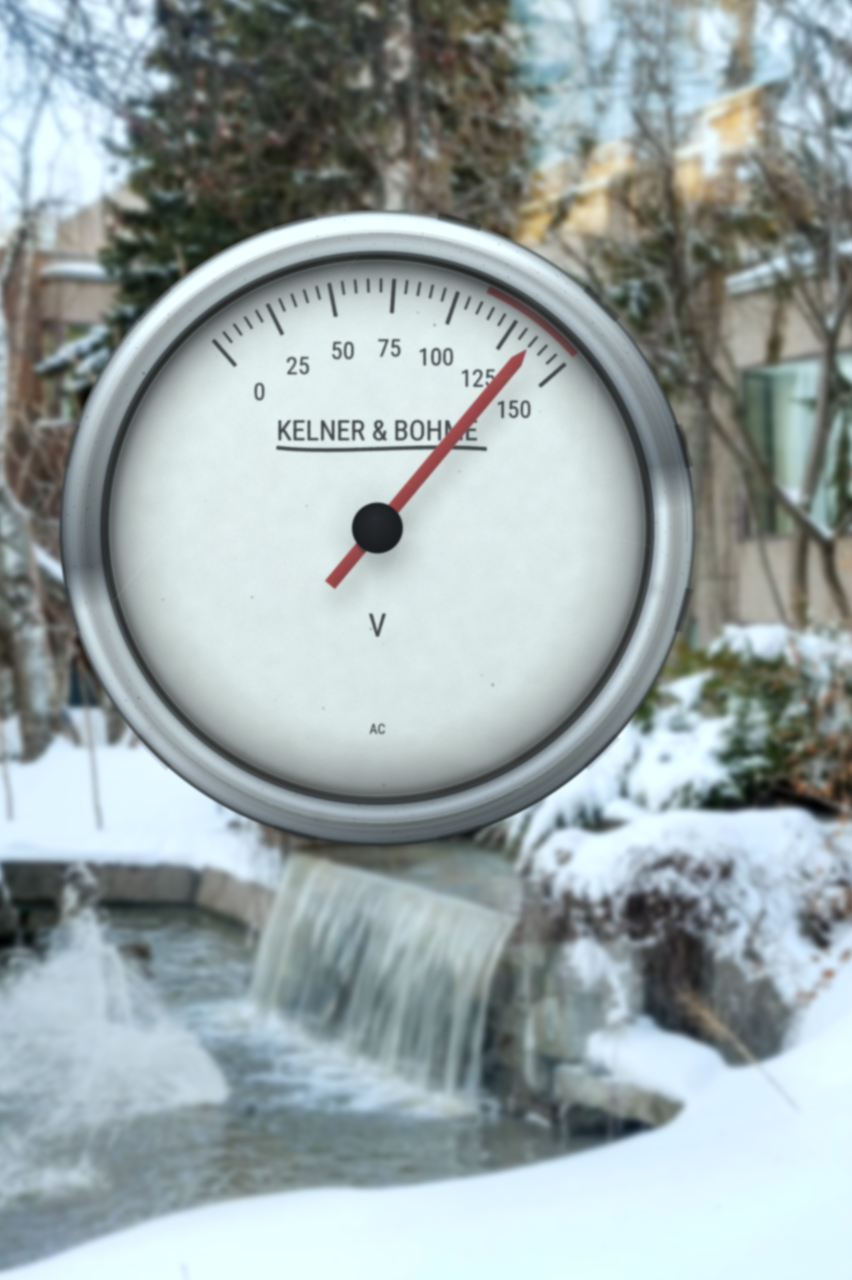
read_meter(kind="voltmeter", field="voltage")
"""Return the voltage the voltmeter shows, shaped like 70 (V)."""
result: 135 (V)
